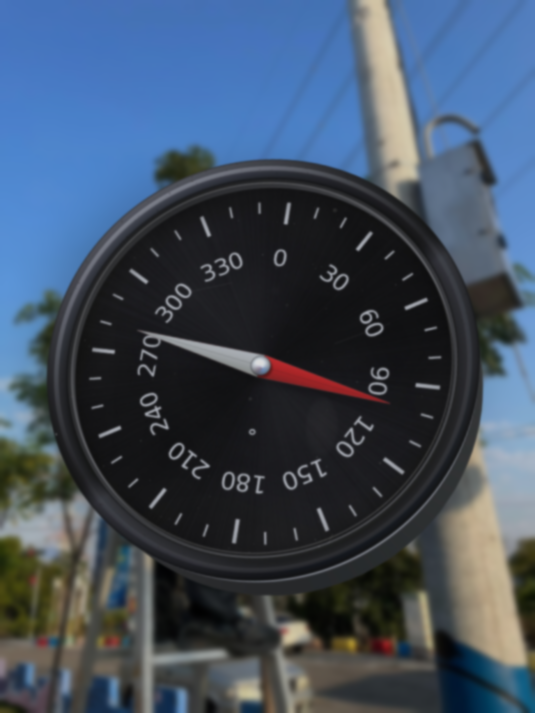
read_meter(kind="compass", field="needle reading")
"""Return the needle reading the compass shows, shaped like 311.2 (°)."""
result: 100 (°)
